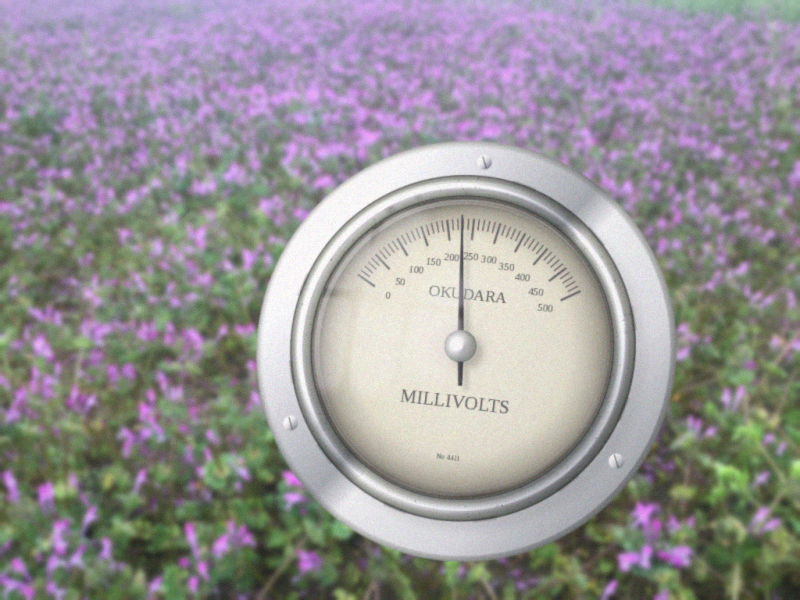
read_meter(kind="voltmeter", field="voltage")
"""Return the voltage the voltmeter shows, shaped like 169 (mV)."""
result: 230 (mV)
